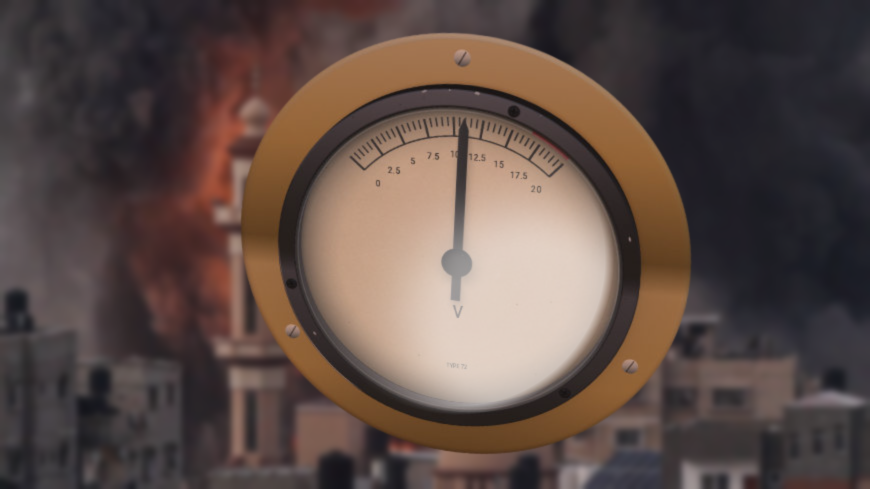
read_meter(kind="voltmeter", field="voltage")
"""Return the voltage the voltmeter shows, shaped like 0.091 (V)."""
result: 11 (V)
